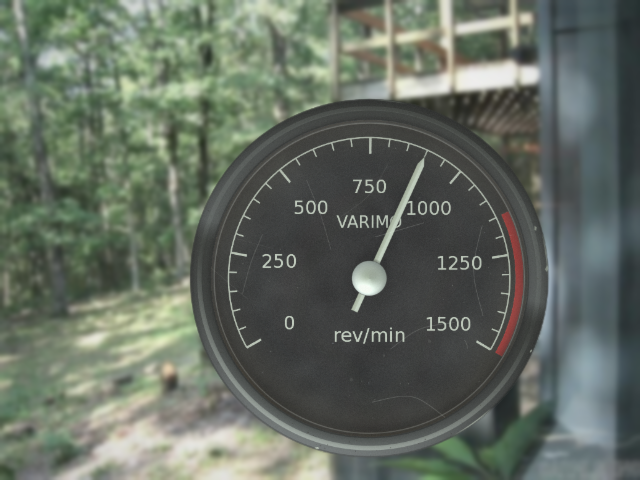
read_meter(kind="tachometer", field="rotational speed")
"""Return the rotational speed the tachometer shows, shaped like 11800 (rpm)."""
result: 900 (rpm)
